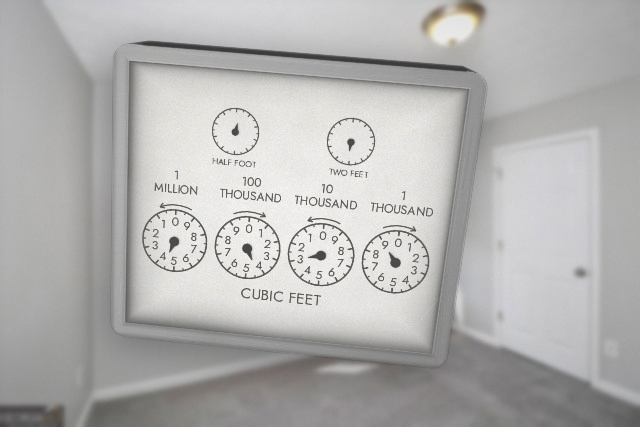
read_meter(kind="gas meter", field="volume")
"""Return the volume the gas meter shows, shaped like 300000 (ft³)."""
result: 442900 (ft³)
